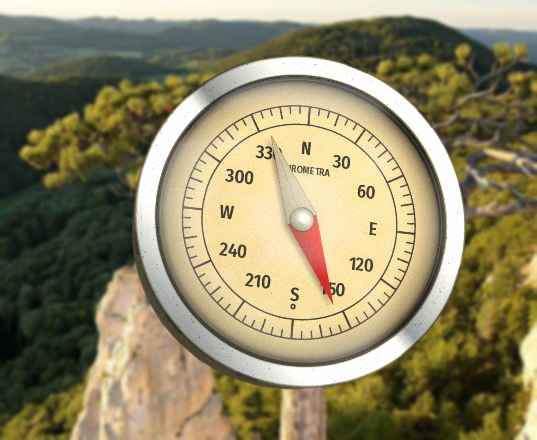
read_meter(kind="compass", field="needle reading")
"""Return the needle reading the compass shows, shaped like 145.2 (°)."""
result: 155 (°)
